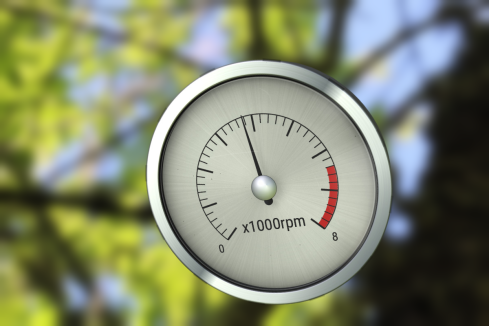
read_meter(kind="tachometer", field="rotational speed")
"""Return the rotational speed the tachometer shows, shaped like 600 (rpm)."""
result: 3800 (rpm)
